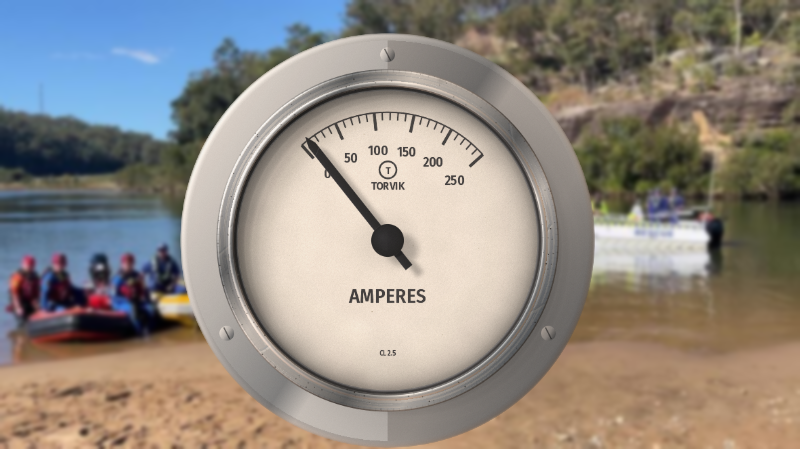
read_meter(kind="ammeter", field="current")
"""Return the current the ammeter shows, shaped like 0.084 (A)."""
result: 10 (A)
